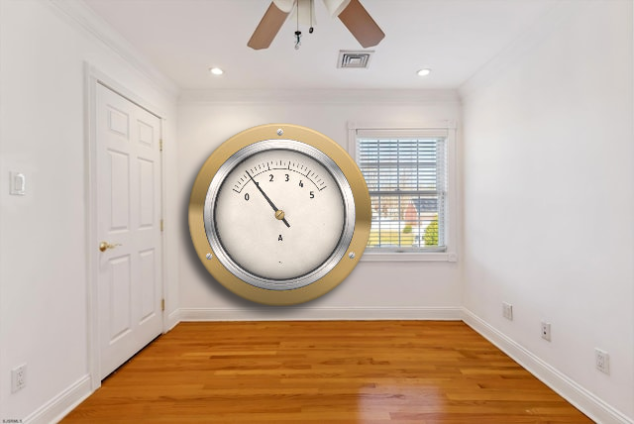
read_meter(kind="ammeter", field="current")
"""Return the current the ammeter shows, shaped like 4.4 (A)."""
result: 1 (A)
